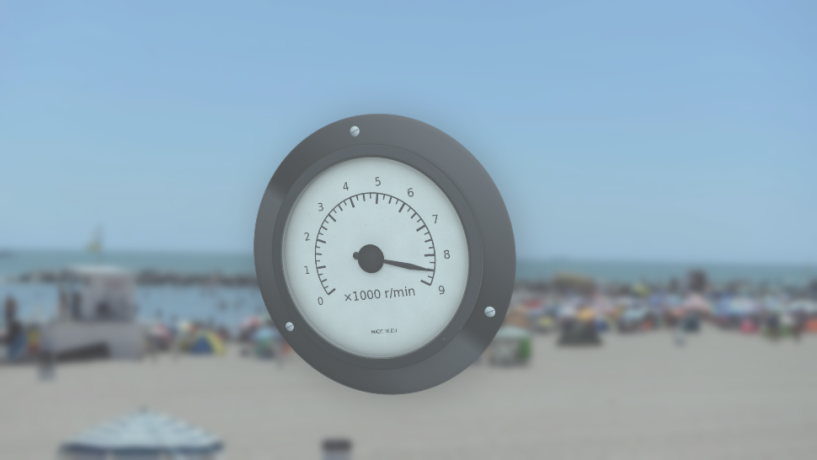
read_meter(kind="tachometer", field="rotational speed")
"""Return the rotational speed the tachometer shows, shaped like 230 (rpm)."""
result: 8500 (rpm)
